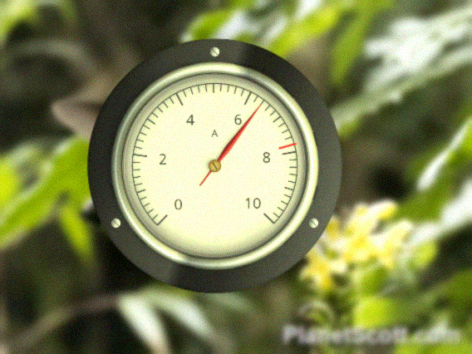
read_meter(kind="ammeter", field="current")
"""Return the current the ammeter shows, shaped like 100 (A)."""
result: 6.4 (A)
